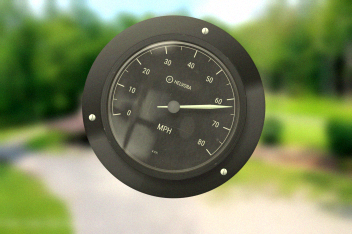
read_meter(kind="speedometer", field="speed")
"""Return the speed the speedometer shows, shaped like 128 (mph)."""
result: 62.5 (mph)
